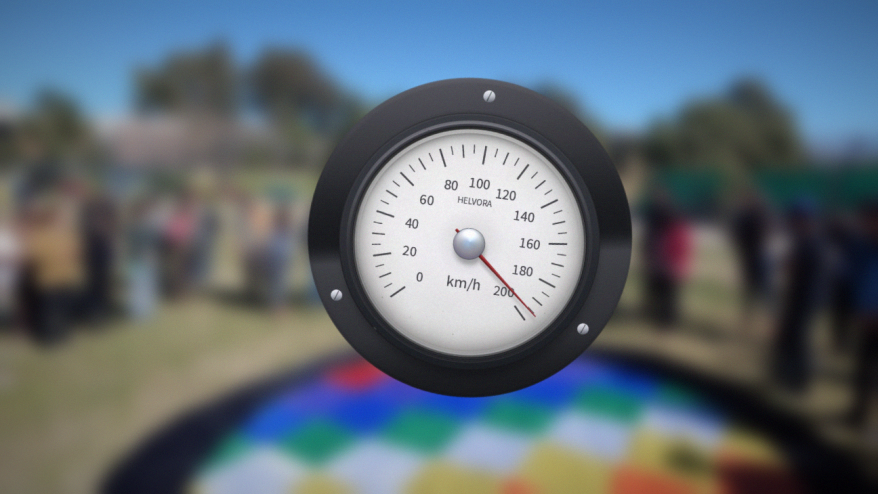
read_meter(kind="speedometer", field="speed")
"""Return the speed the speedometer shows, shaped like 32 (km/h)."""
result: 195 (km/h)
